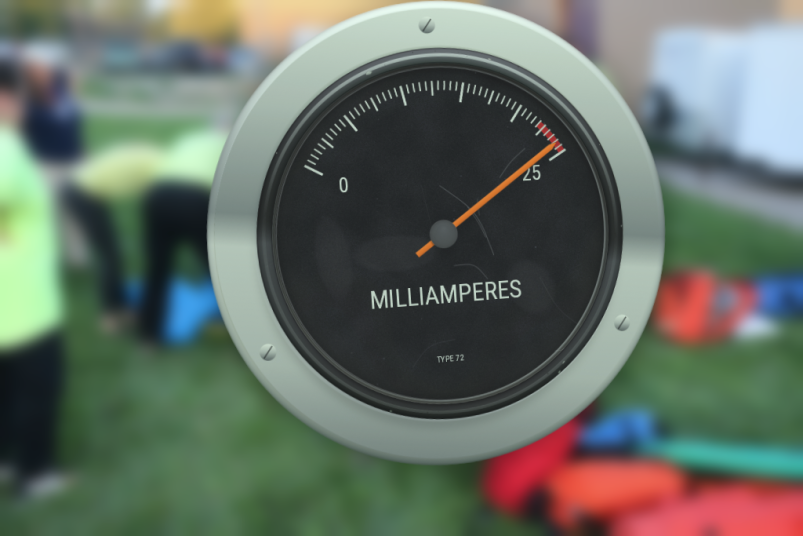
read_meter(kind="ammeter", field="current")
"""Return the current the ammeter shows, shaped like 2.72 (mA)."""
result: 24 (mA)
